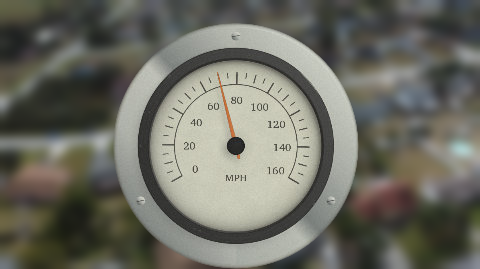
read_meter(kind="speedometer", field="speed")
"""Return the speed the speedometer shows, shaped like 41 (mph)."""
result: 70 (mph)
